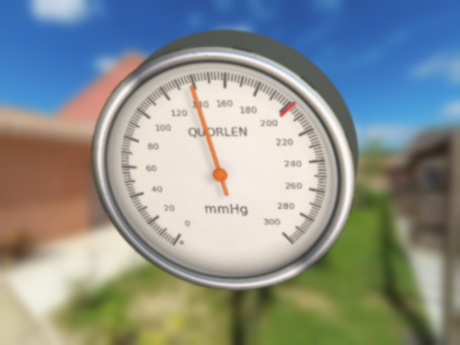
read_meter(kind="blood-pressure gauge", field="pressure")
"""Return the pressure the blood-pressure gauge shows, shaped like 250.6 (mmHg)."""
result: 140 (mmHg)
